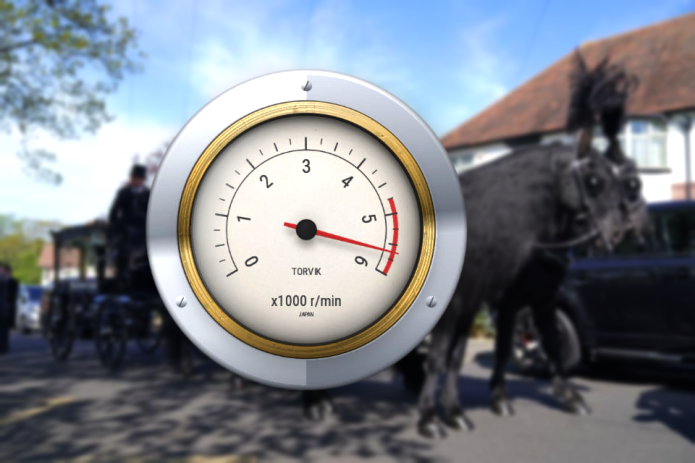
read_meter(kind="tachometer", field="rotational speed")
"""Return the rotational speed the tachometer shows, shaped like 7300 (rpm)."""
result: 5625 (rpm)
